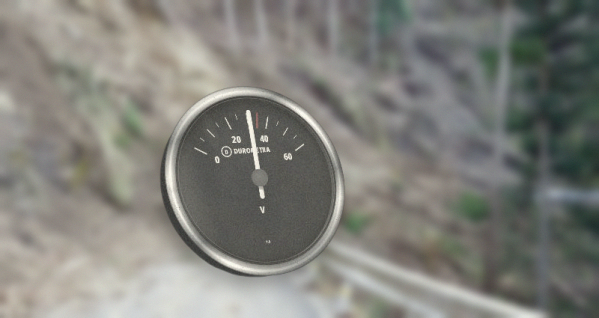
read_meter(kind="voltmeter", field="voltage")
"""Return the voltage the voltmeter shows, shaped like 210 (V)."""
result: 30 (V)
